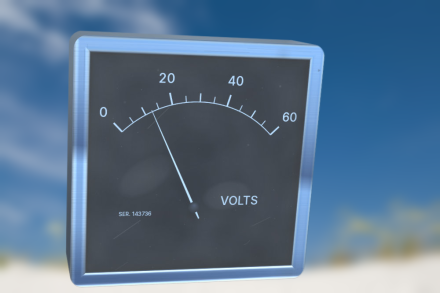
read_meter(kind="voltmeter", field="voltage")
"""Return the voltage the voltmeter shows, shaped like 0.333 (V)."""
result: 12.5 (V)
